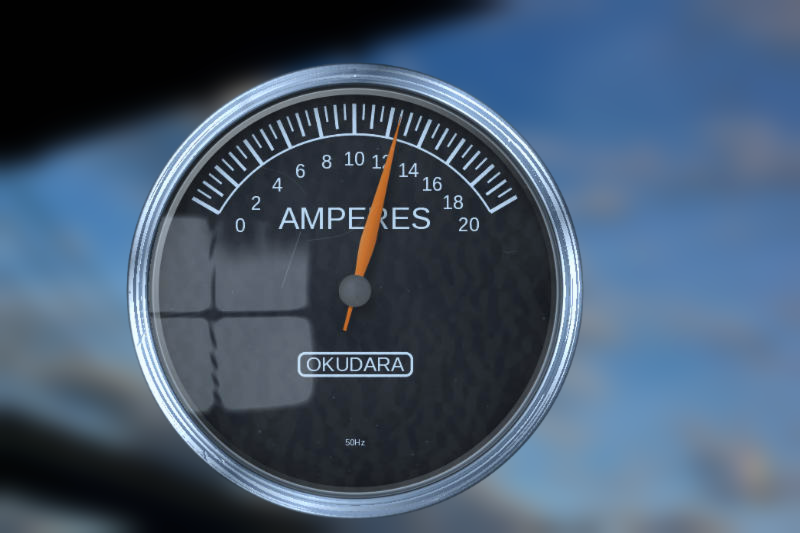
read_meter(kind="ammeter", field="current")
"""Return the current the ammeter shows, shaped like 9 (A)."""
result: 12.5 (A)
